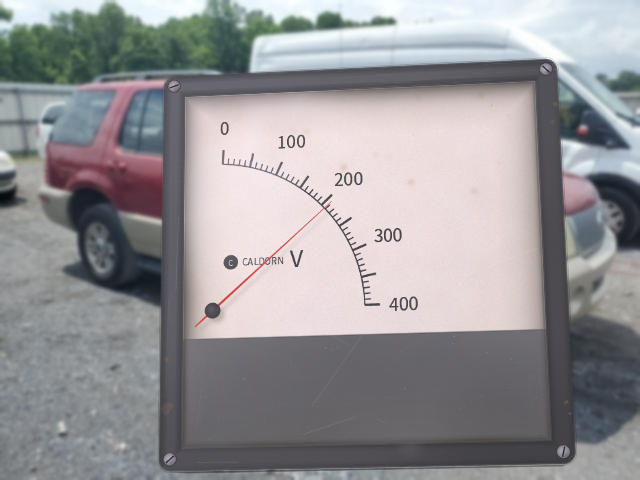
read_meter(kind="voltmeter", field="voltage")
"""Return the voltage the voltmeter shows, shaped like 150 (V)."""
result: 210 (V)
